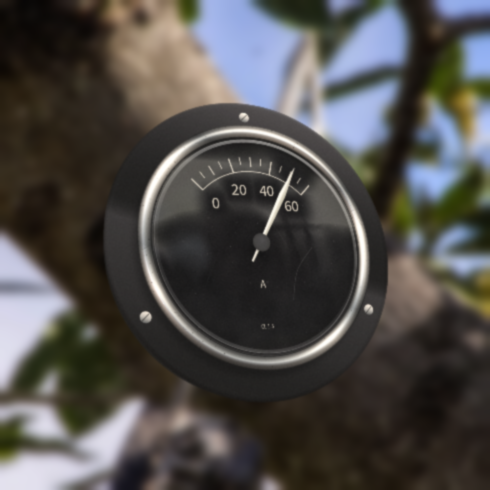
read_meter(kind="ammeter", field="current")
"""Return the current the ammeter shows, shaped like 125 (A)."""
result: 50 (A)
